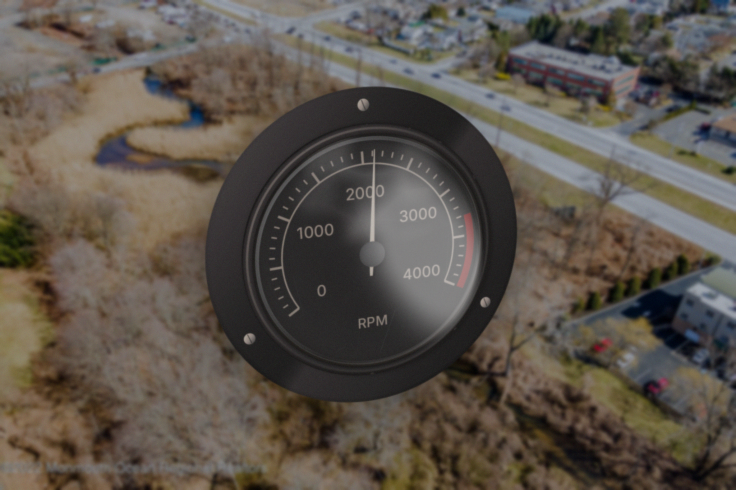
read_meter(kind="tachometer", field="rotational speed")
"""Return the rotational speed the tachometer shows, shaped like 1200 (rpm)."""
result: 2100 (rpm)
